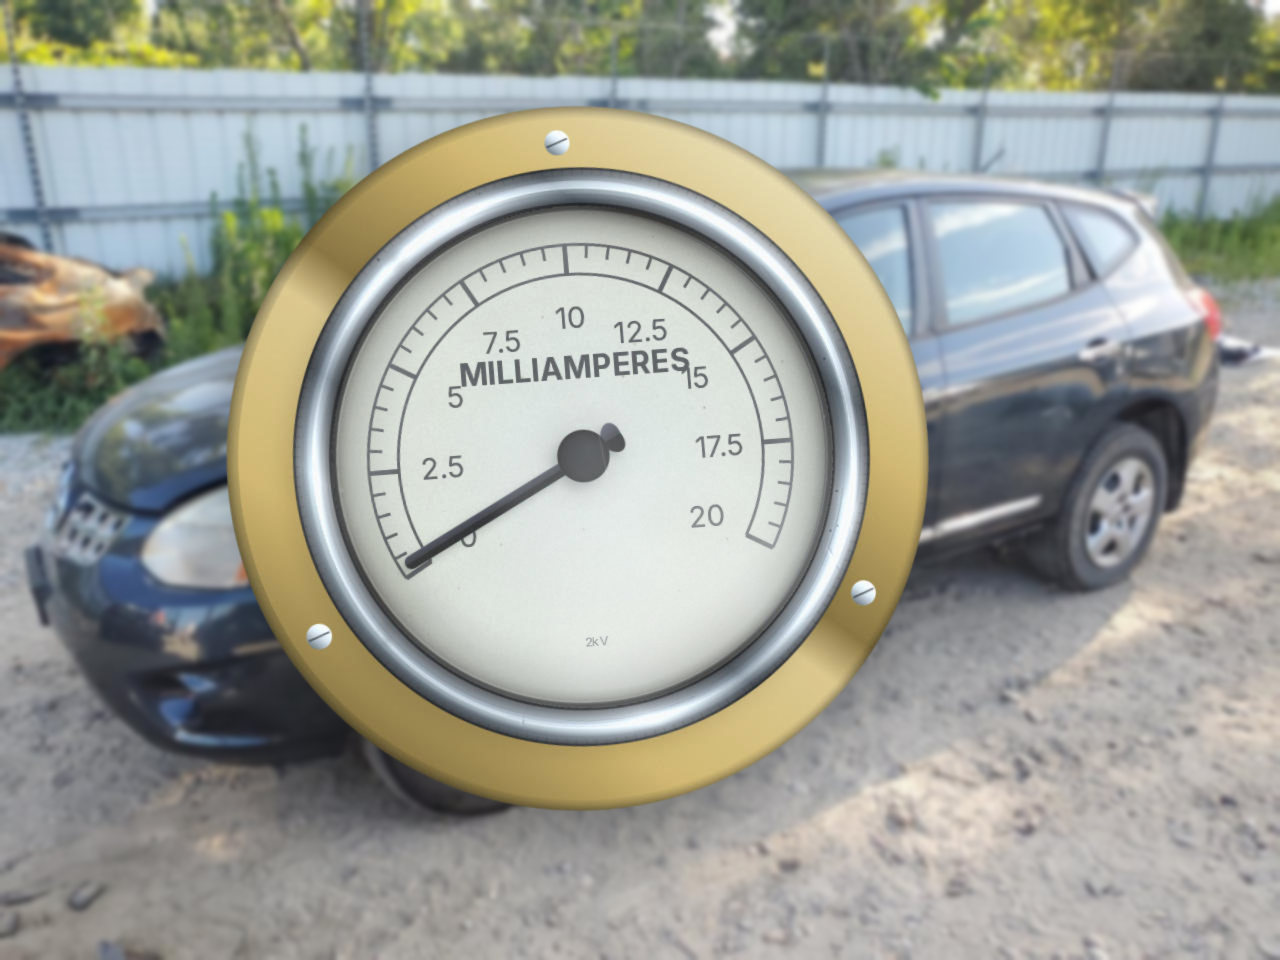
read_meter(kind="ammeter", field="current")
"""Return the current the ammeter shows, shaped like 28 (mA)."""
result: 0.25 (mA)
